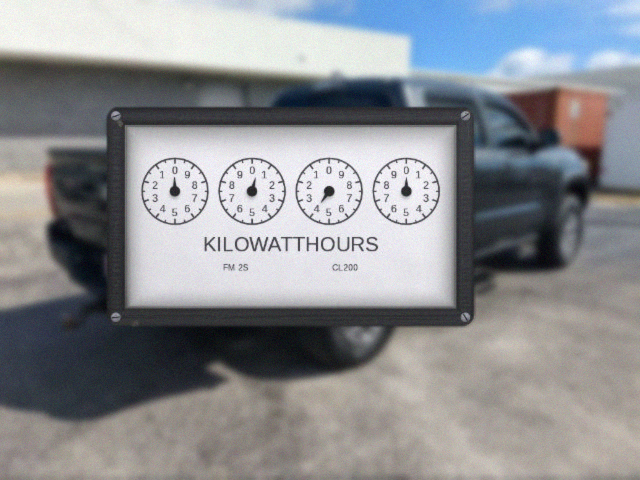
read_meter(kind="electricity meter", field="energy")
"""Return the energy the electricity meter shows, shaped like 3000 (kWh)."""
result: 40 (kWh)
